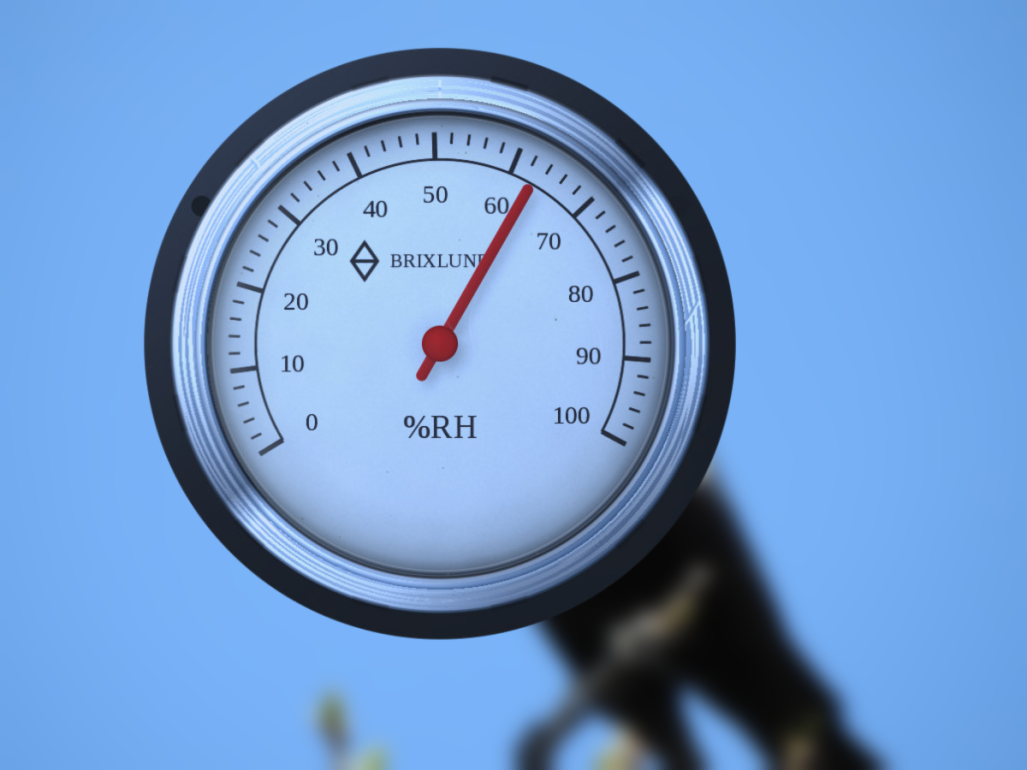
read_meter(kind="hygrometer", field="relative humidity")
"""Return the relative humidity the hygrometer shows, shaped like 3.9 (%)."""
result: 63 (%)
